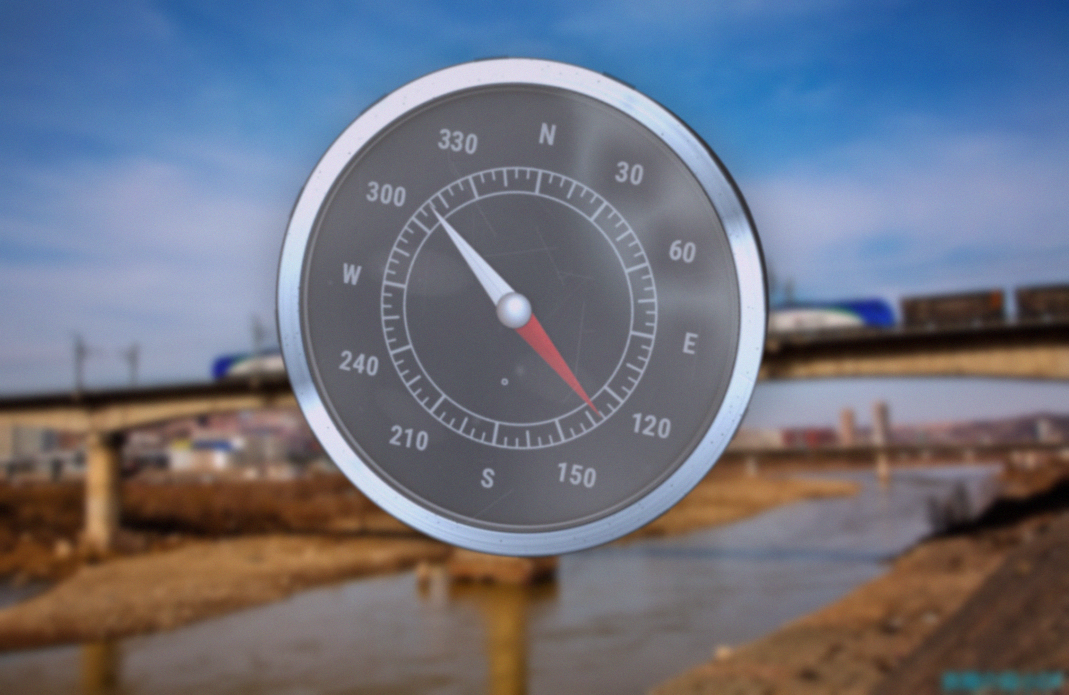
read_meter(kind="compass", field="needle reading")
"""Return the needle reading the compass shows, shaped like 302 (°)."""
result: 130 (°)
